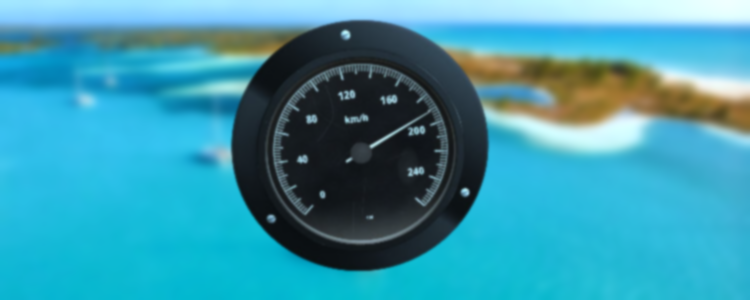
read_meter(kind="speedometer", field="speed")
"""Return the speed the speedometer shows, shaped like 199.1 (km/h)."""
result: 190 (km/h)
